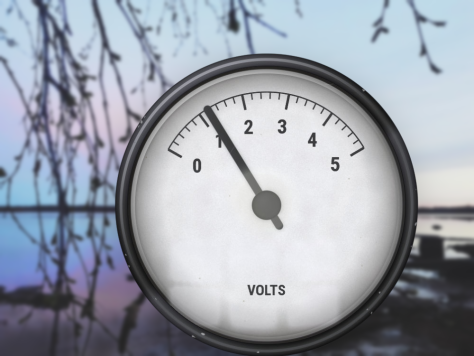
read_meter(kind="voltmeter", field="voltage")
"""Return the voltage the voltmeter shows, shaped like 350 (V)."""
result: 1.2 (V)
